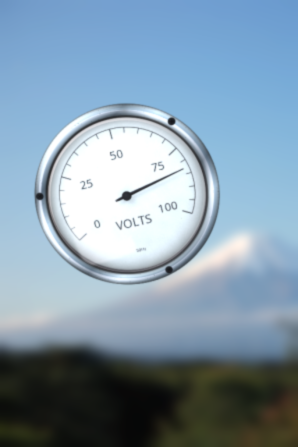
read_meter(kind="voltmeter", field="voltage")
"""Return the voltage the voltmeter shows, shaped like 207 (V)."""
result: 82.5 (V)
